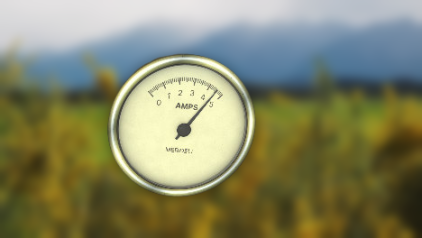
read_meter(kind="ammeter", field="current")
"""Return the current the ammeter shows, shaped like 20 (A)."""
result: 4.5 (A)
